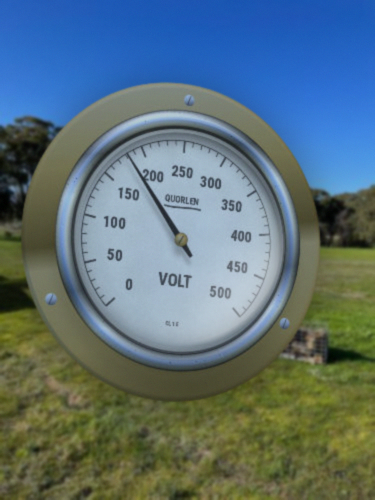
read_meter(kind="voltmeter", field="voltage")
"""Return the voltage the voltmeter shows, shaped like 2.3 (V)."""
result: 180 (V)
